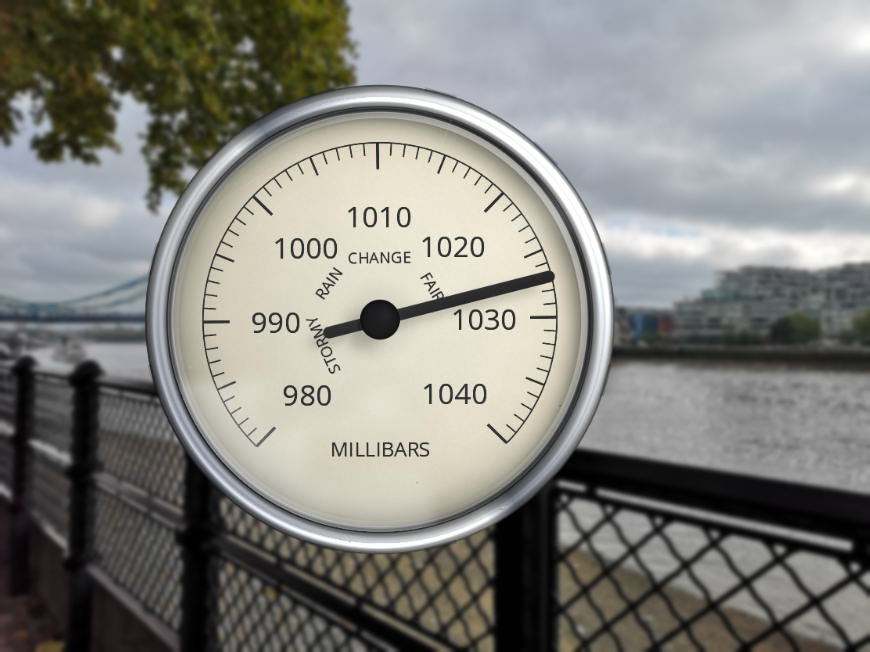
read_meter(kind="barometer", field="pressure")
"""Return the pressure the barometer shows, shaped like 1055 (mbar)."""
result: 1027 (mbar)
